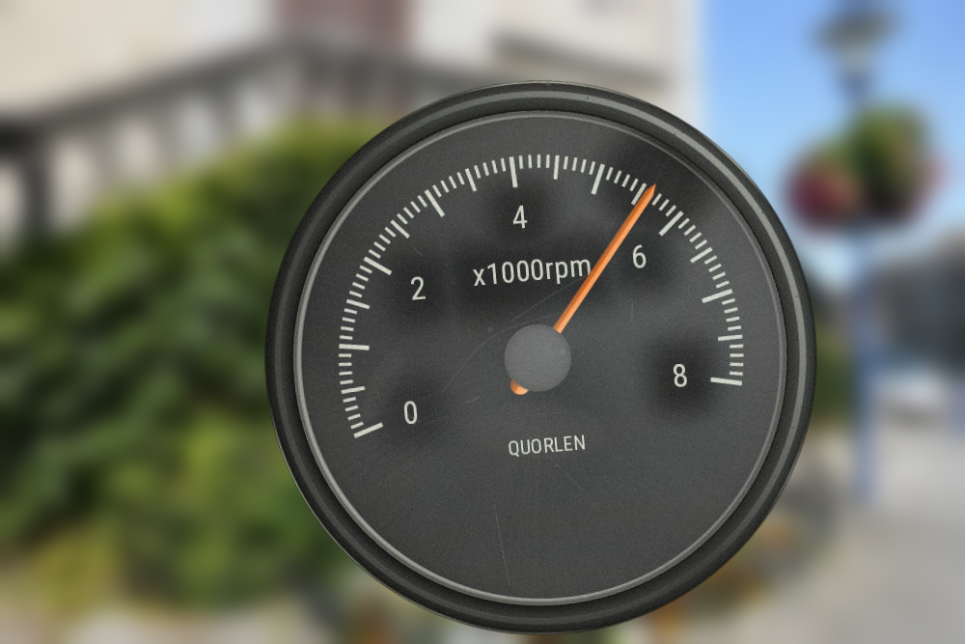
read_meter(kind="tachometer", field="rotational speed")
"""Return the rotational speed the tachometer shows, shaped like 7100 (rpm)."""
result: 5600 (rpm)
